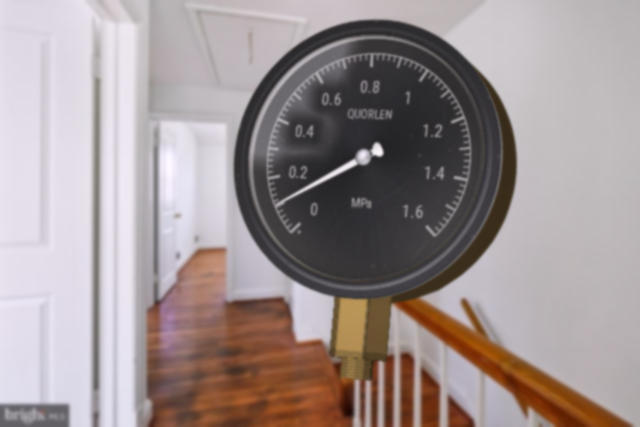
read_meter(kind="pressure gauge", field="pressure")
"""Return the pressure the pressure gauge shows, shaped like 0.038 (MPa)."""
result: 0.1 (MPa)
